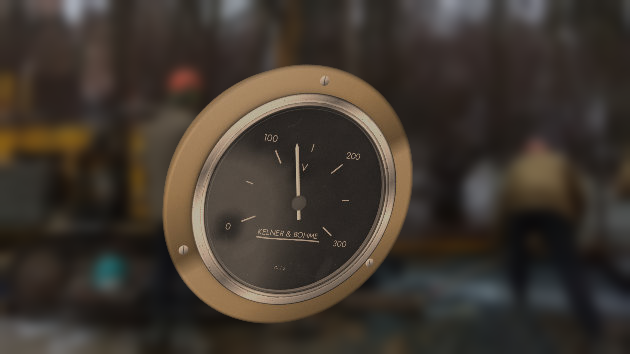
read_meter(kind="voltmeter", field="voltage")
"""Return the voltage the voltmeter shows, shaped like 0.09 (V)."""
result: 125 (V)
